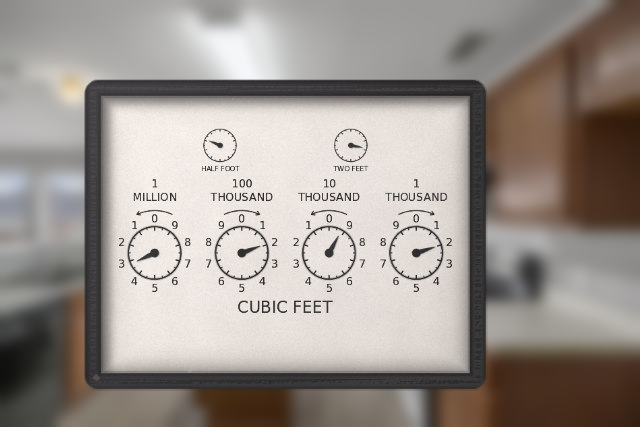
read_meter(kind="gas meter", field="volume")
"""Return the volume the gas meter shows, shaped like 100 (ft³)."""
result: 319200 (ft³)
